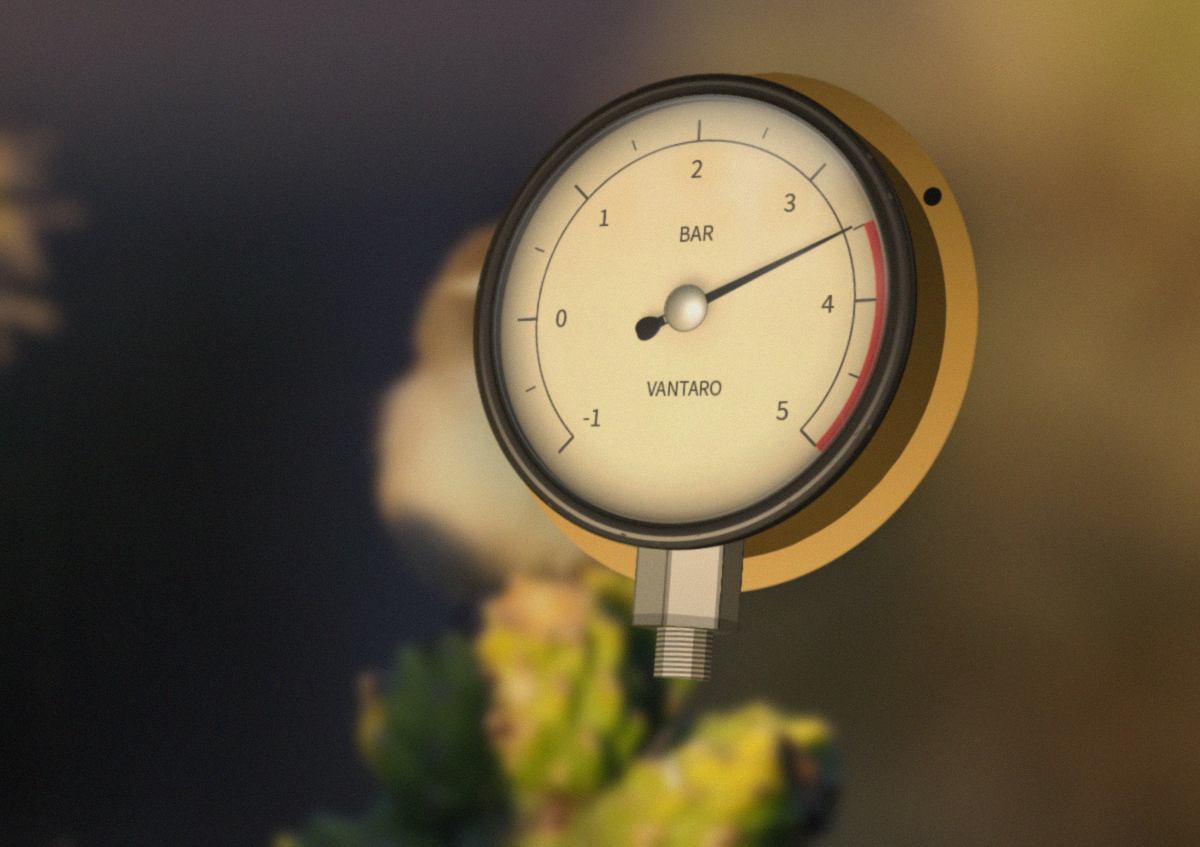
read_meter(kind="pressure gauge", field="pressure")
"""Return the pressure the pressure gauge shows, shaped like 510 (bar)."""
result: 3.5 (bar)
